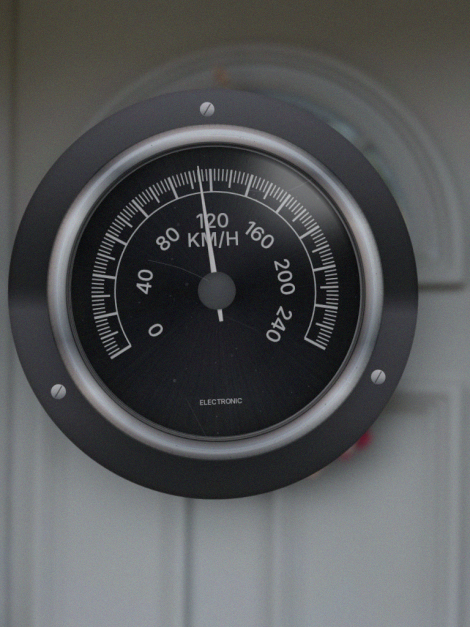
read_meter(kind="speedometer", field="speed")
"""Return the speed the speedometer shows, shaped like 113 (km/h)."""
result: 114 (km/h)
